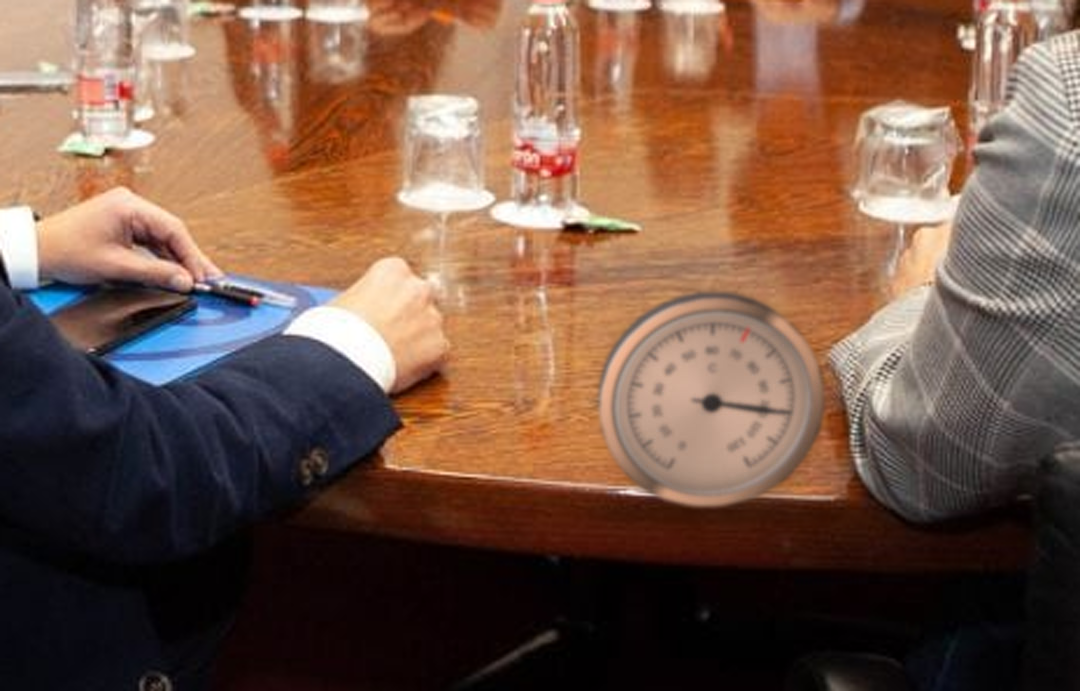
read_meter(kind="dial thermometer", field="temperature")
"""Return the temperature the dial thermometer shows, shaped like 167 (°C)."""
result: 100 (°C)
